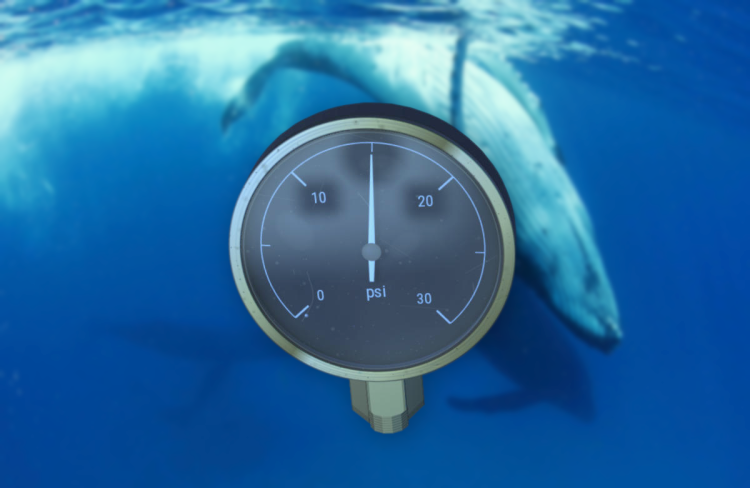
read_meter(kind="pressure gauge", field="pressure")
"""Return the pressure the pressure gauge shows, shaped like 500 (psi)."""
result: 15 (psi)
